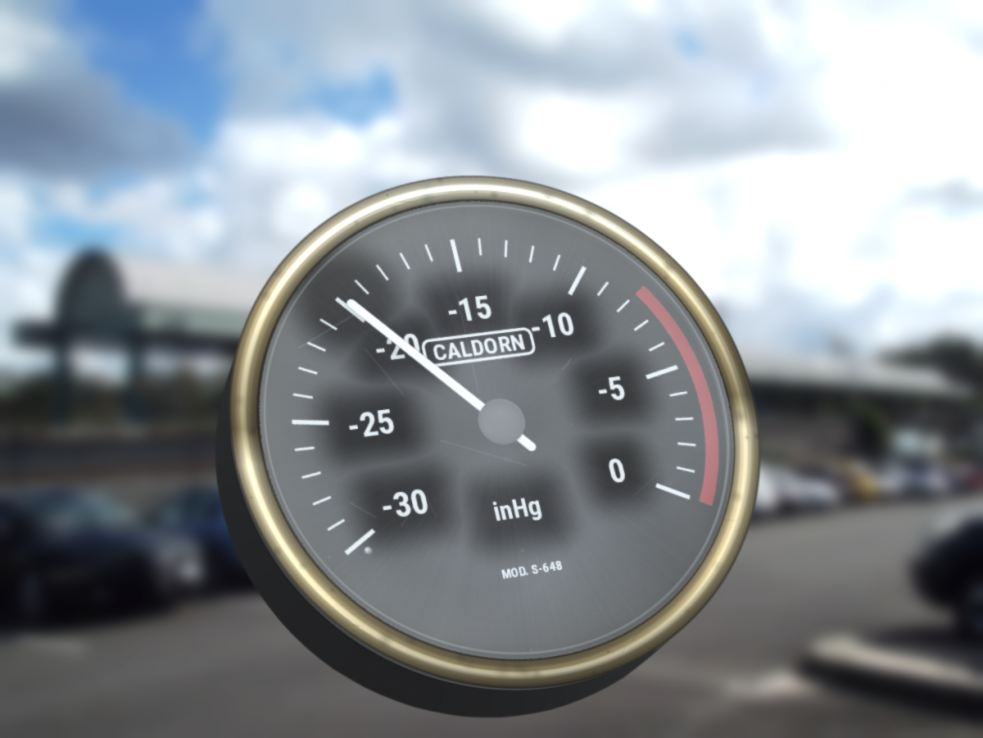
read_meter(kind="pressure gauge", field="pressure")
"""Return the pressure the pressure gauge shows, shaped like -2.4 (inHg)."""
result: -20 (inHg)
